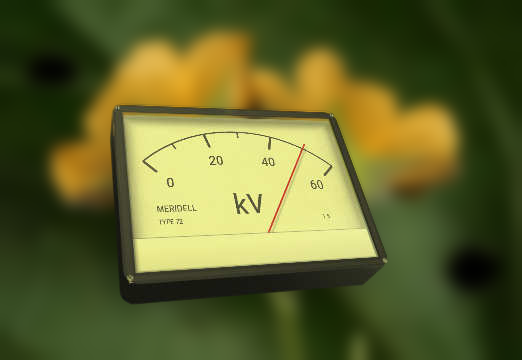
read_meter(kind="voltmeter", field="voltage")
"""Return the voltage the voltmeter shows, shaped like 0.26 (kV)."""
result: 50 (kV)
